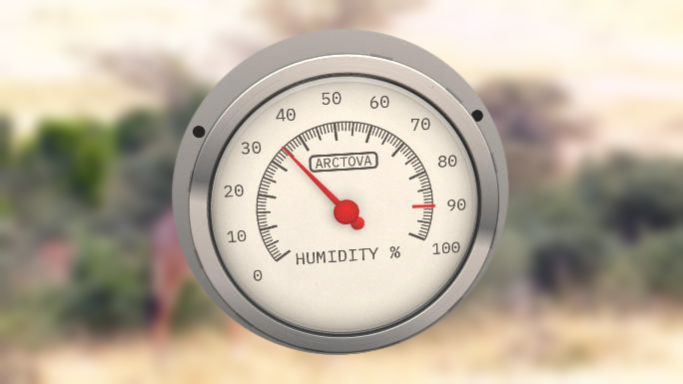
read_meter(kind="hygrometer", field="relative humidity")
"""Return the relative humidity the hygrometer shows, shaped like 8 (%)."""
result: 35 (%)
